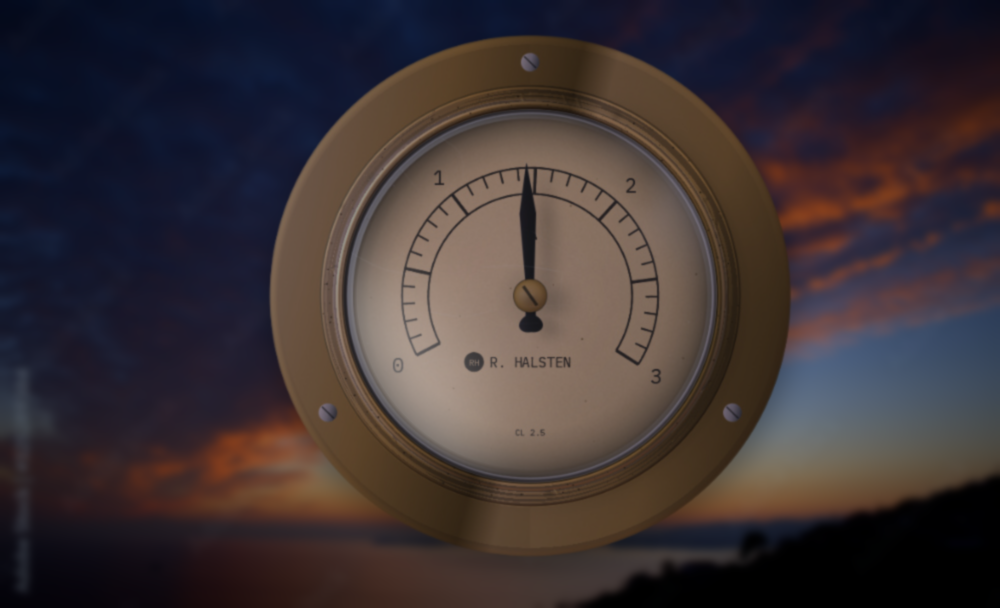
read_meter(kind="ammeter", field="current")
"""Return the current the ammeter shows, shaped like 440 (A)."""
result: 1.45 (A)
